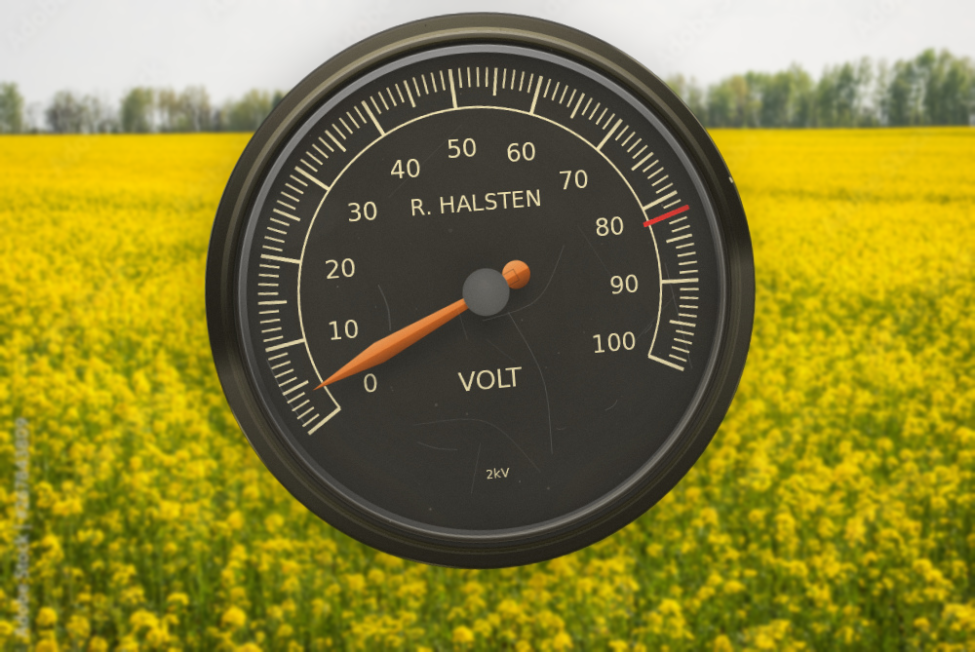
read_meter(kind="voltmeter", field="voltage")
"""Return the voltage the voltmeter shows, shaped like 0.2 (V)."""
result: 4 (V)
